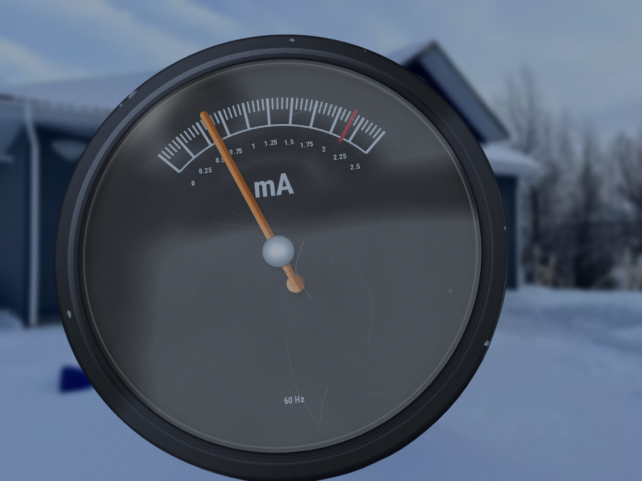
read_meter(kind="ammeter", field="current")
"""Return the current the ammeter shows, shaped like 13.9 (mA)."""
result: 0.6 (mA)
